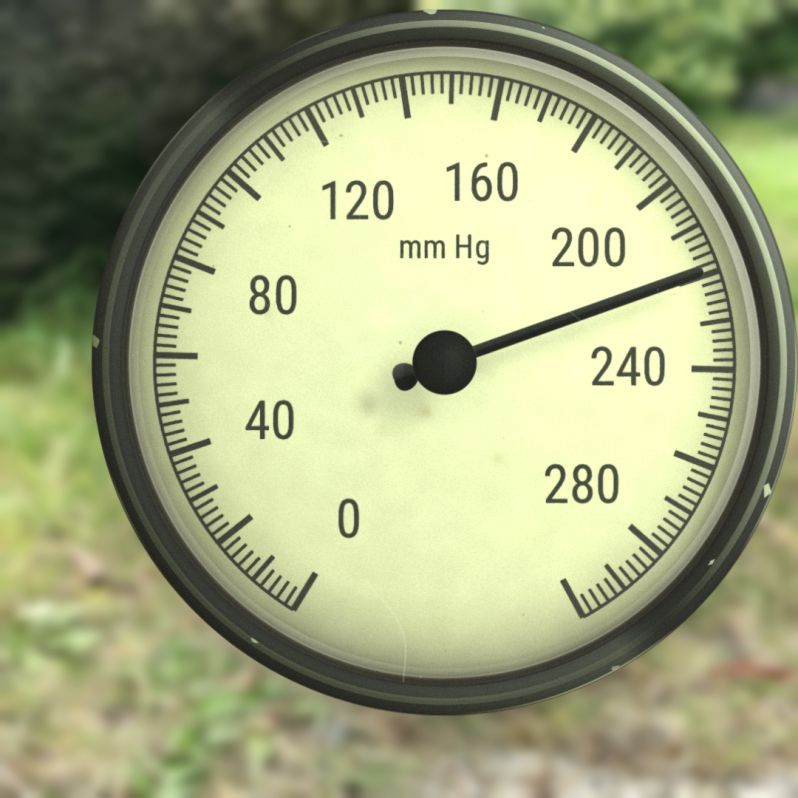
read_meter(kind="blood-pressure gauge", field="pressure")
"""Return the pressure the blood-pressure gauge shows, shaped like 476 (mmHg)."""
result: 219 (mmHg)
